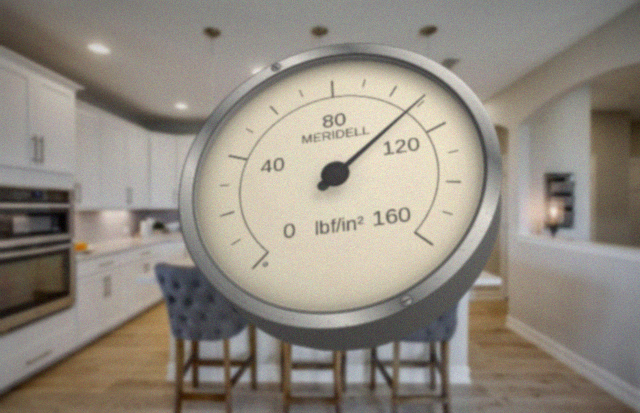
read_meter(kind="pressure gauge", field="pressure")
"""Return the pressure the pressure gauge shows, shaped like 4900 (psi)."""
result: 110 (psi)
